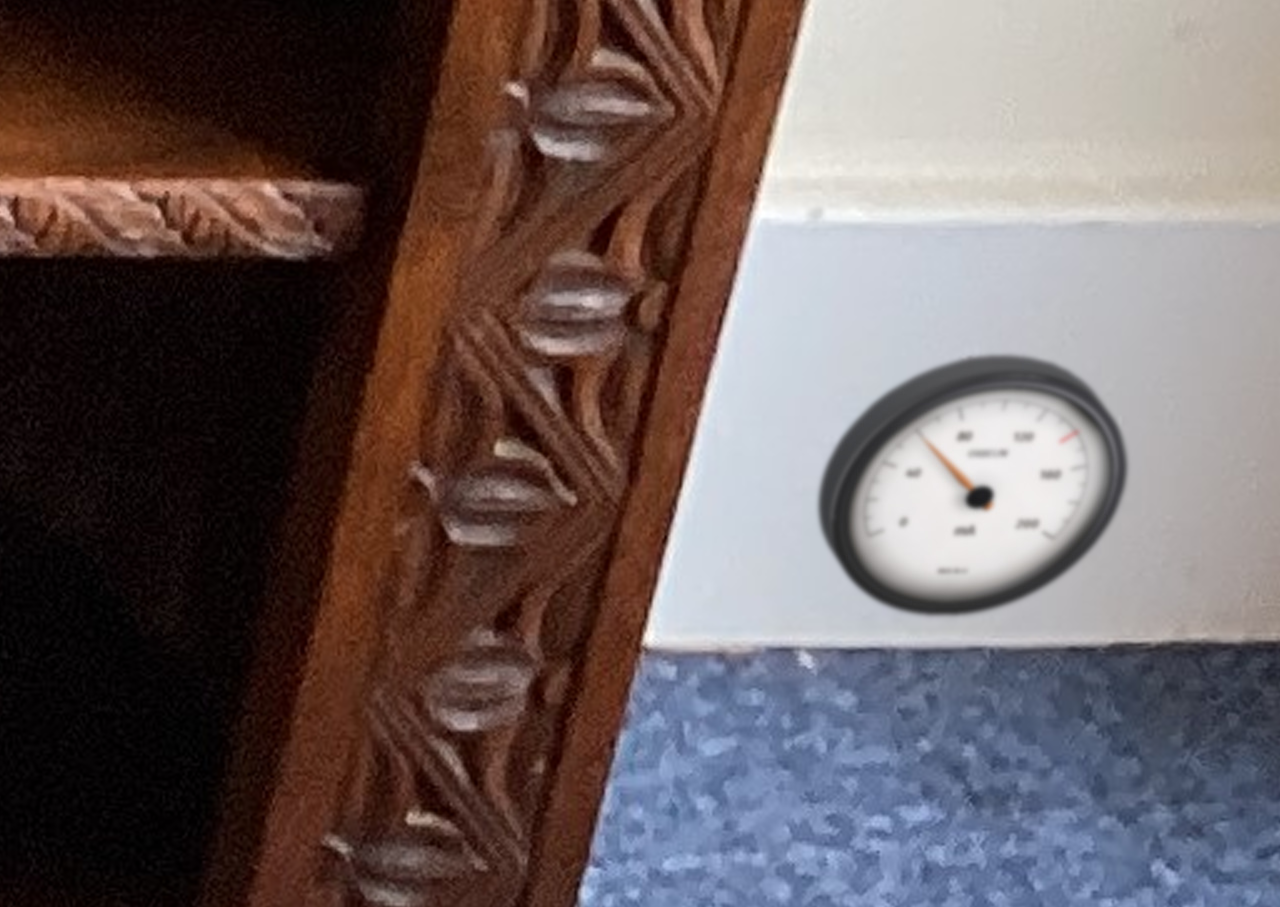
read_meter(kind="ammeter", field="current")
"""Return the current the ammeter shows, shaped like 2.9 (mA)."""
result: 60 (mA)
